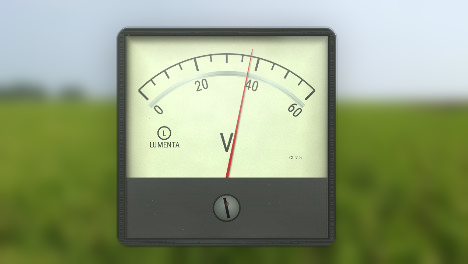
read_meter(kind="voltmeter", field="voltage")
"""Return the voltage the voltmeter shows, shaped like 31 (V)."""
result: 37.5 (V)
